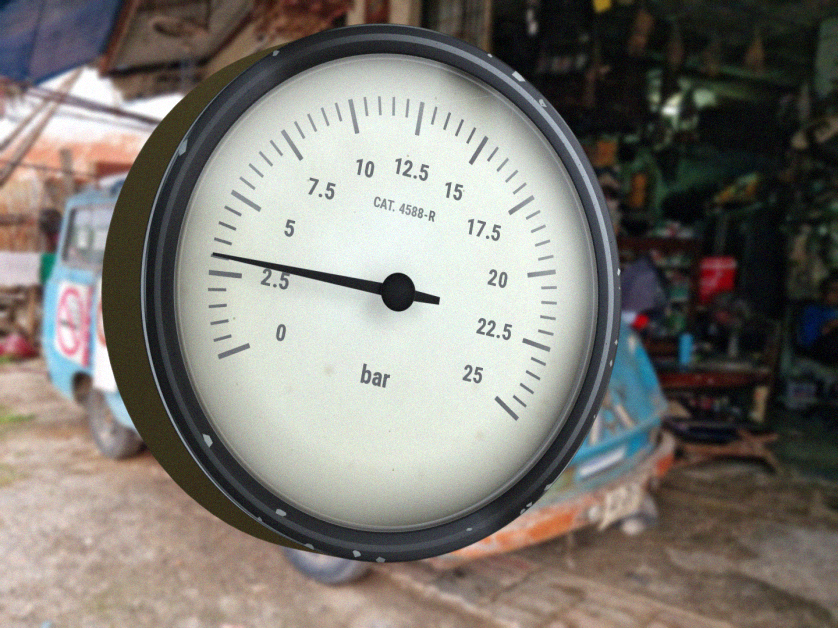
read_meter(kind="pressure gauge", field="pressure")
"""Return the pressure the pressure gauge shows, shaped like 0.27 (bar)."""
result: 3 (bar)
